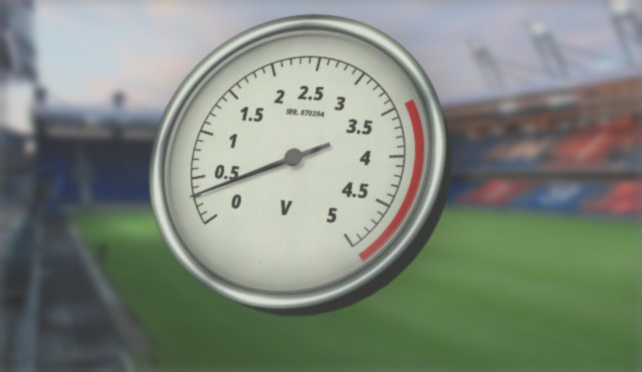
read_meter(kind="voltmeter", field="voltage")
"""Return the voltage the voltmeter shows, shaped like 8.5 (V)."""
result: 0.3 (V)
